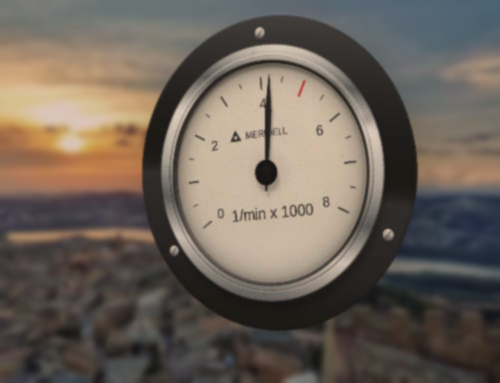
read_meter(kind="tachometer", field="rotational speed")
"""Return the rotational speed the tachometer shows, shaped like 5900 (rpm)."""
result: 4250 (rpm)
